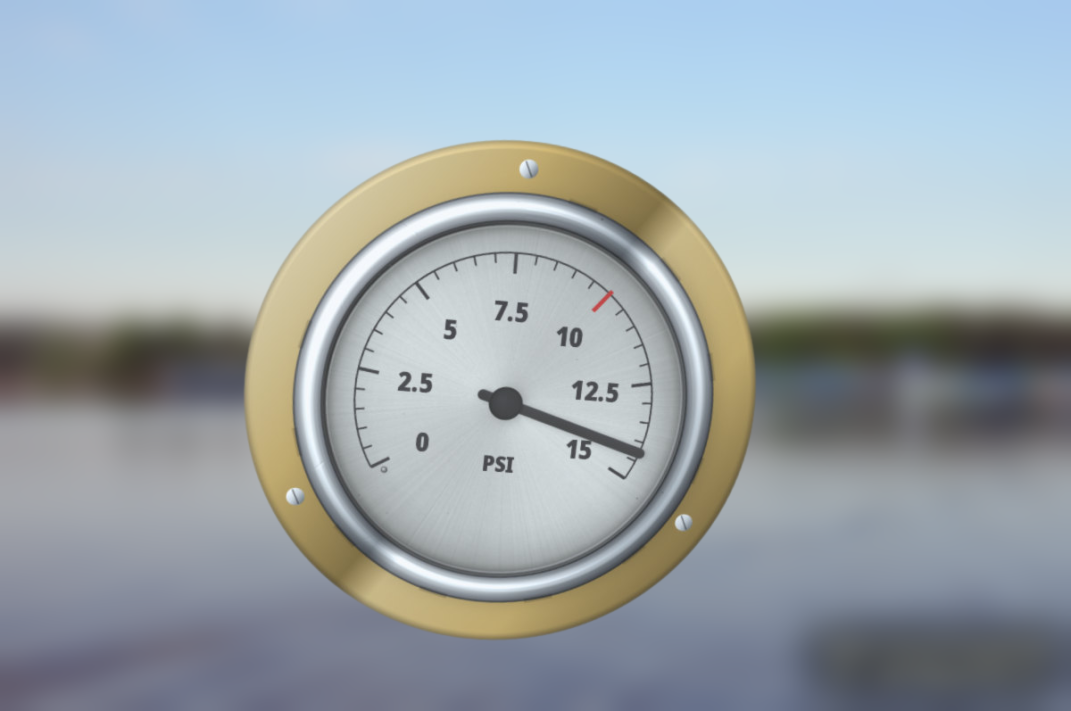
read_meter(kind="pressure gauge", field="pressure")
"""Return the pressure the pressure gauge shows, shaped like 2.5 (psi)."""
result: 14.25 (psi)
